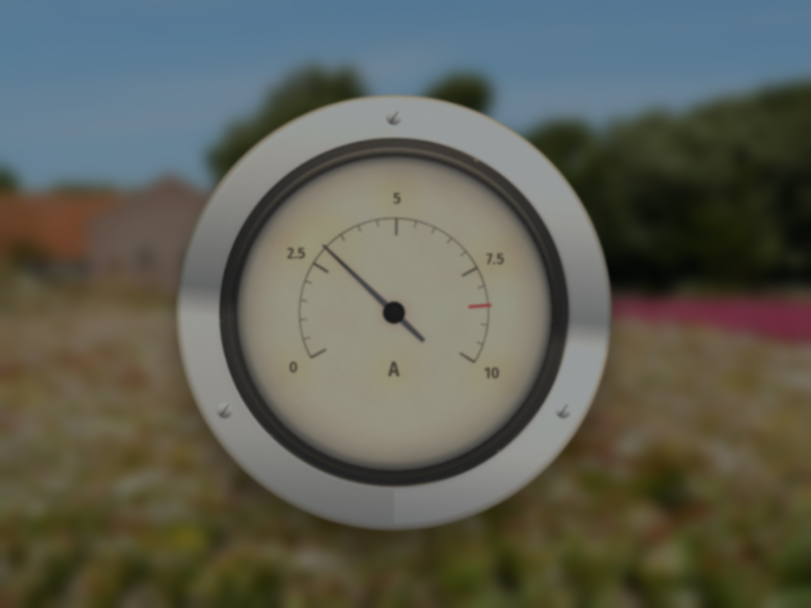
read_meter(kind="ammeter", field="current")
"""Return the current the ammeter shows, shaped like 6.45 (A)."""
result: 3 (A)
